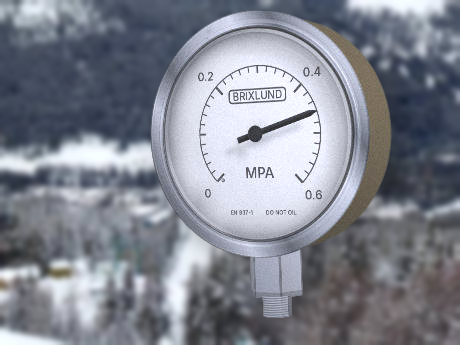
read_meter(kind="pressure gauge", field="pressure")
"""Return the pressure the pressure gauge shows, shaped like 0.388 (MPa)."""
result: 0.46 (MPa)
